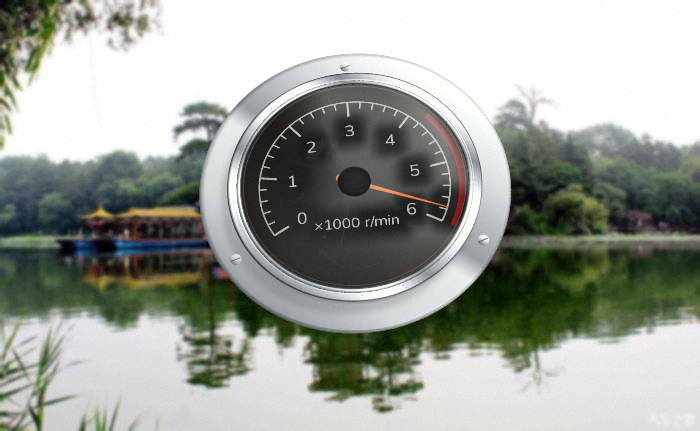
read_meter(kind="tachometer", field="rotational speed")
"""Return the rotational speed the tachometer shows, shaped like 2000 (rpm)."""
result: 5800 (rpm)
